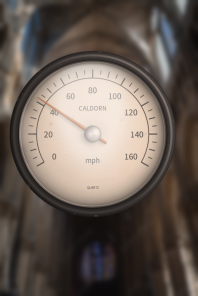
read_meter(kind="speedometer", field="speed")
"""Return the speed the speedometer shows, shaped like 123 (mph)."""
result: 42.5 (mph)
